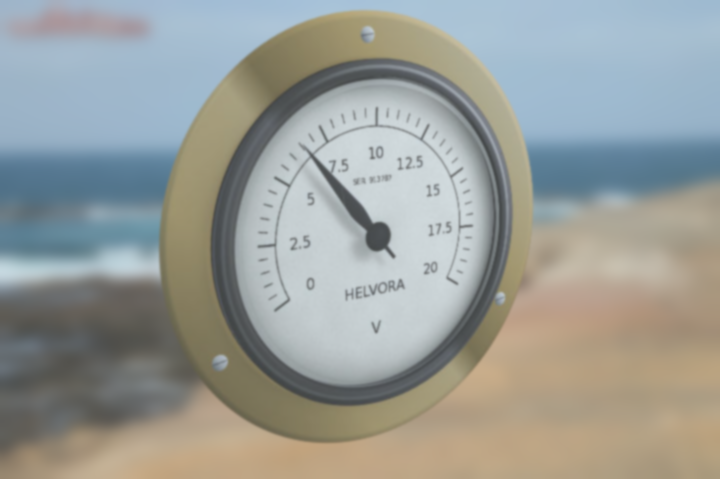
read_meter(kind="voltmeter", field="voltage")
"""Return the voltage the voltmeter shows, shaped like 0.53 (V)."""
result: 6.5 (V)
